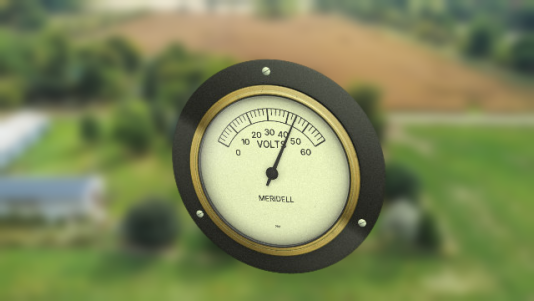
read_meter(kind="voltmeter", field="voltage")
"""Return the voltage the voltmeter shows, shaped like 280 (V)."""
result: 44 (V)
